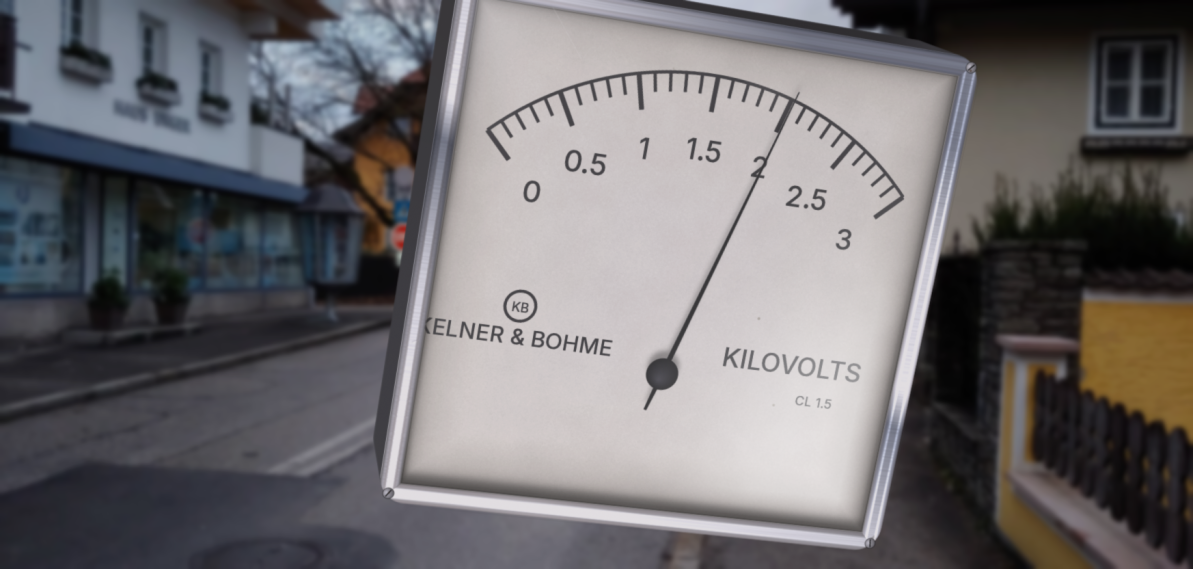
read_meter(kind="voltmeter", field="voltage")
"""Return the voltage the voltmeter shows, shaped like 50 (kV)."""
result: 2 (kV)
